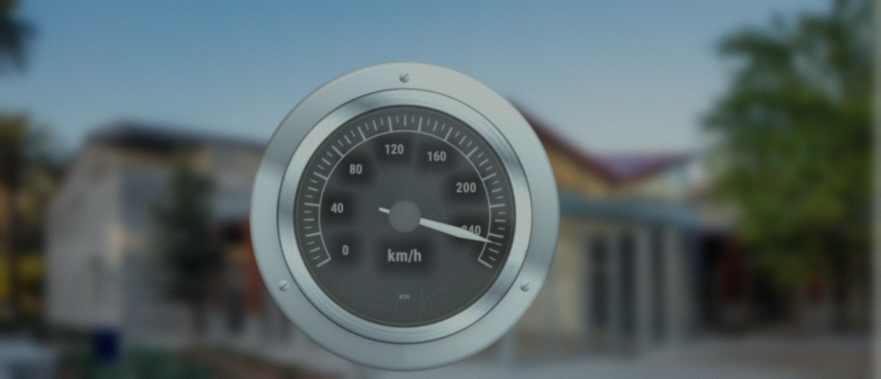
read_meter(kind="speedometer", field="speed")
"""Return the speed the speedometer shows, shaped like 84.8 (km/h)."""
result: 245 (km/h)
